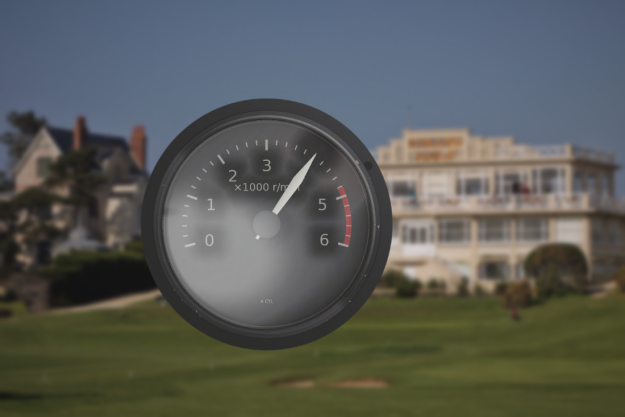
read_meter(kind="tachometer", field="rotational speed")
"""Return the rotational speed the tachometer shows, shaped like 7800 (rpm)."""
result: 4000 (rpm)
